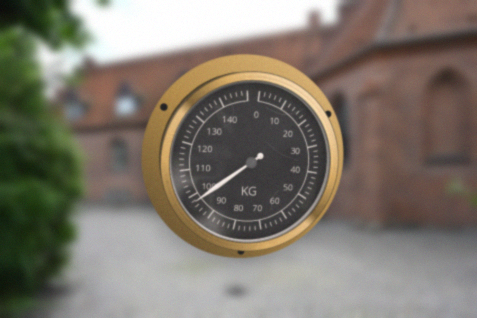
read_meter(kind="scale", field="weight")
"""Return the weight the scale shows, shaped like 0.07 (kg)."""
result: 98 (kg)
